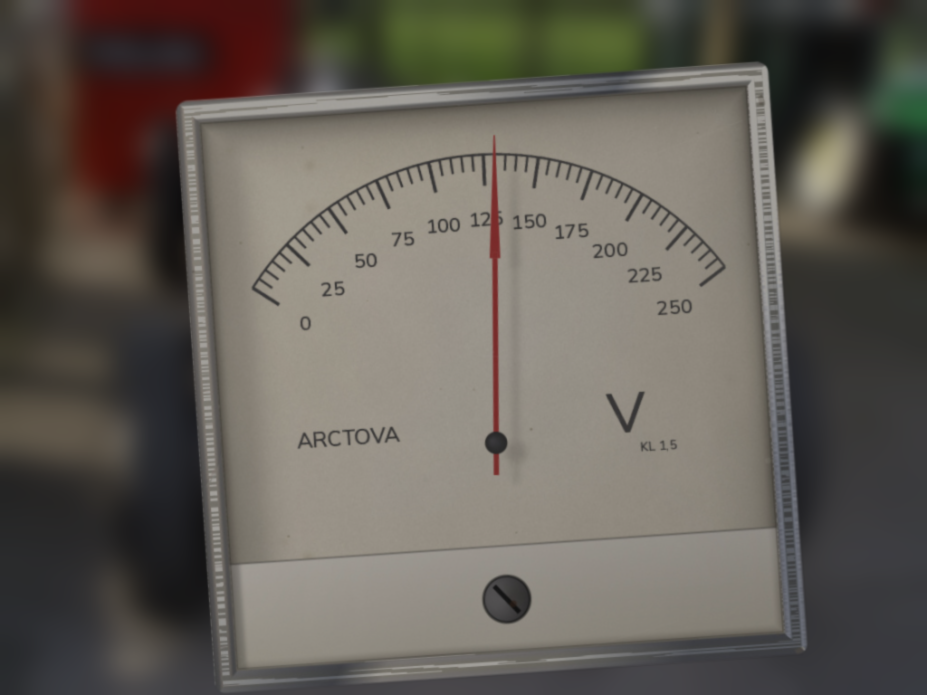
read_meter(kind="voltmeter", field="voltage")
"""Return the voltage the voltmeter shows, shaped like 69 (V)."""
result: 130 (V)
